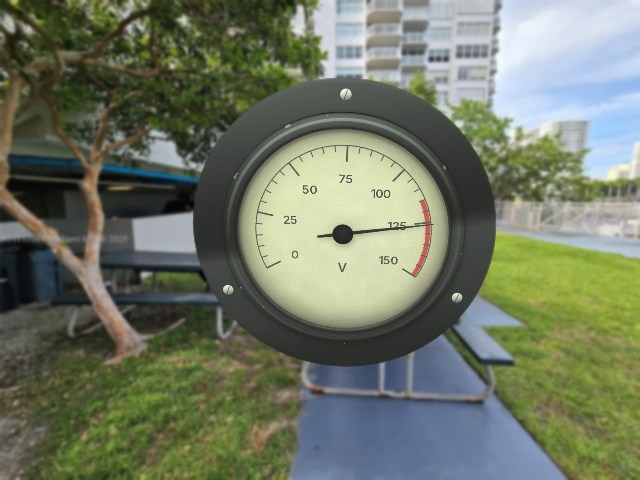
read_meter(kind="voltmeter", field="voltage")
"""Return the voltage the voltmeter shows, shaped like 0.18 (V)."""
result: 125 (V)
